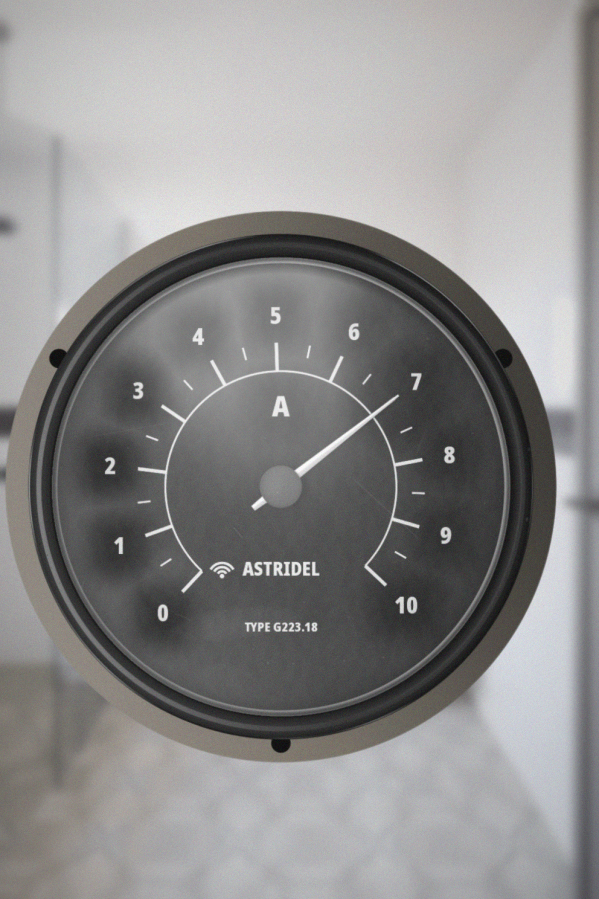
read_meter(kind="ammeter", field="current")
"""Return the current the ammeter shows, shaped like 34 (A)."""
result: 7 (A)
